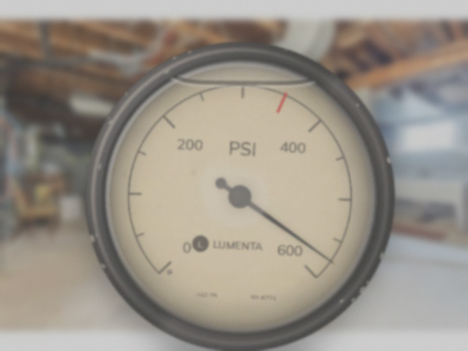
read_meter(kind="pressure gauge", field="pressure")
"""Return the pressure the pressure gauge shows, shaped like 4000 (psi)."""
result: 575 (psi)
